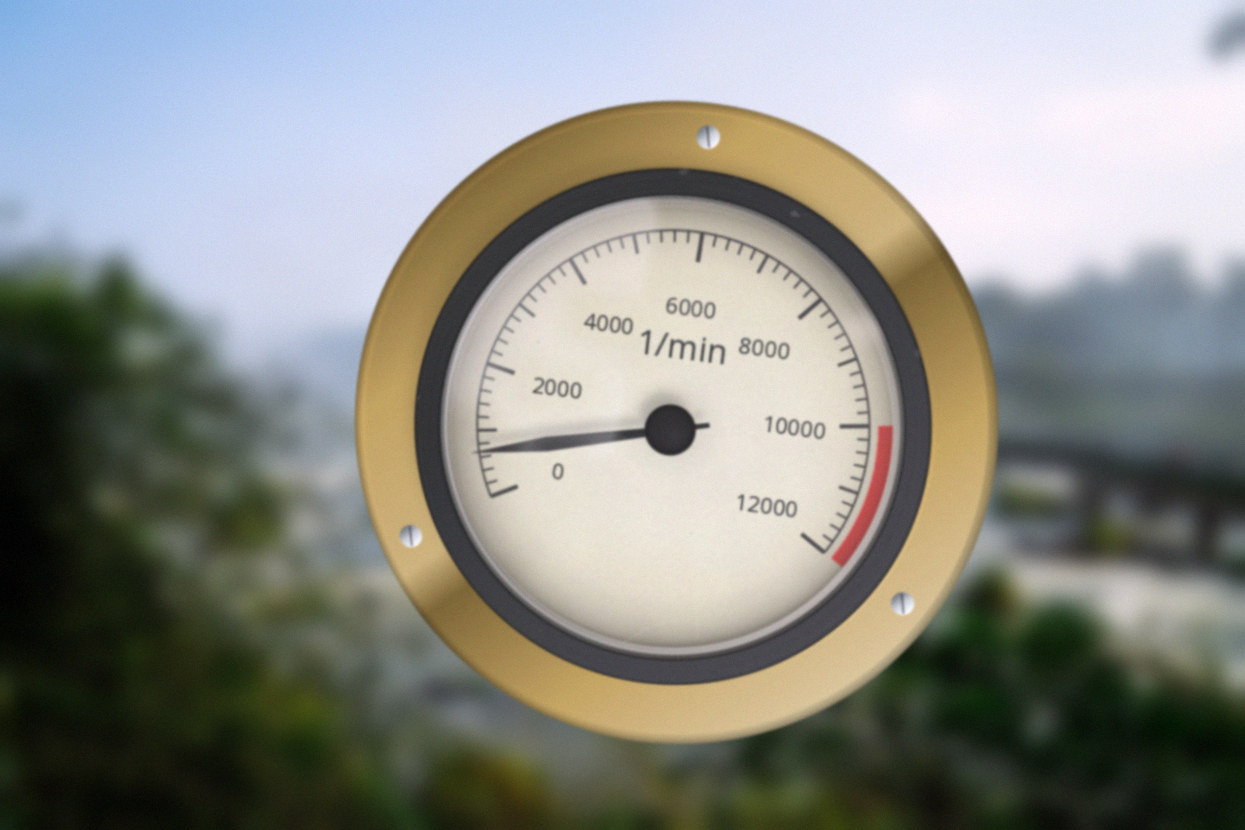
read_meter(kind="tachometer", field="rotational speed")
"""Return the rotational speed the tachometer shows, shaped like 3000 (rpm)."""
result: 700 (rpm)
